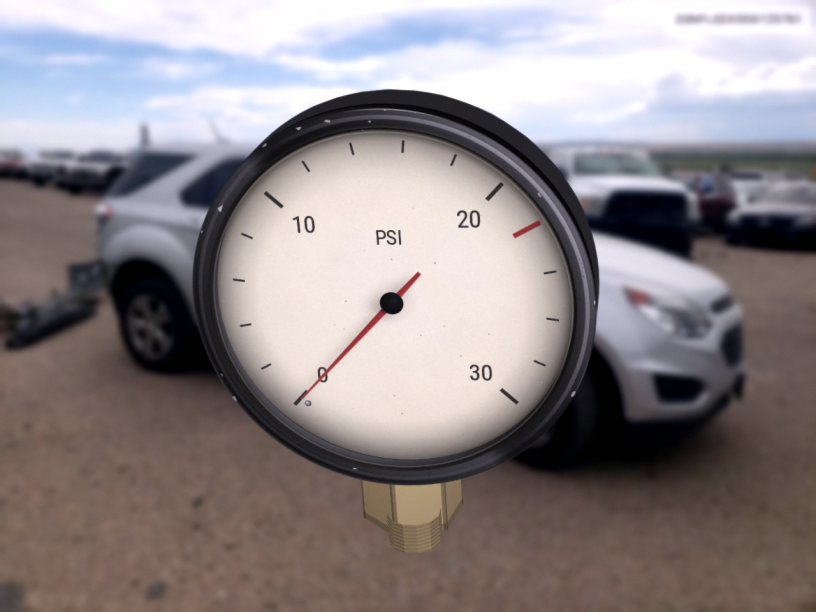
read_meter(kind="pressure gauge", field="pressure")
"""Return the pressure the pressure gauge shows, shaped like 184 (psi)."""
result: 0 (psi)
